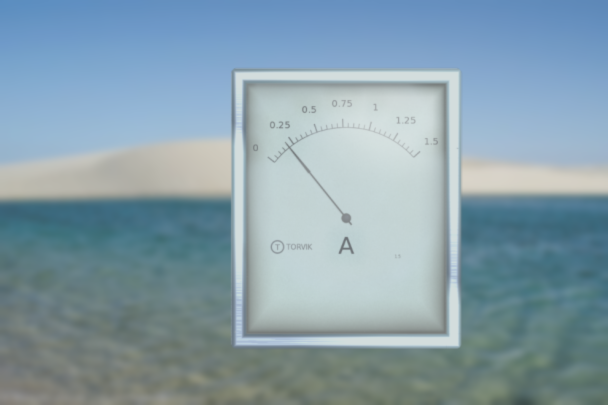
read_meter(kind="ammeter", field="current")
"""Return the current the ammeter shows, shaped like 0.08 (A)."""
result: 0.2 (A)
